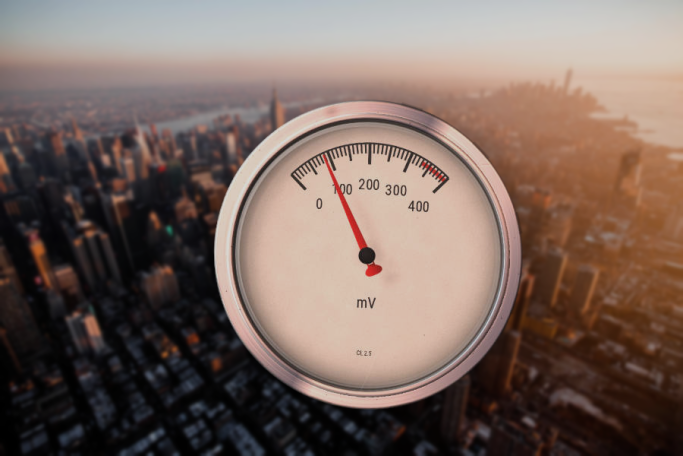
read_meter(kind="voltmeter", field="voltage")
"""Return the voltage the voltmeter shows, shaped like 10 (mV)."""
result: 90 (mV)
